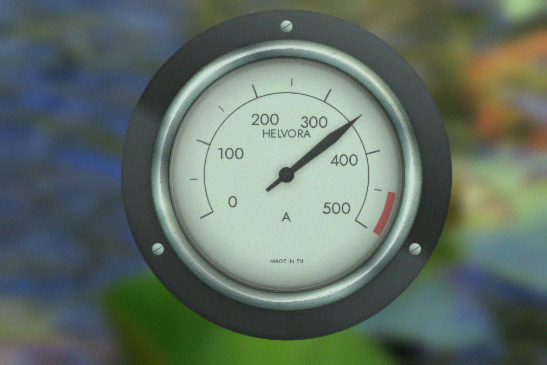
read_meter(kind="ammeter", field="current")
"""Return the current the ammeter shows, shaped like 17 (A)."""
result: 350 (A)
